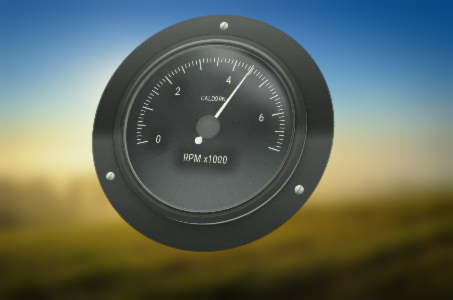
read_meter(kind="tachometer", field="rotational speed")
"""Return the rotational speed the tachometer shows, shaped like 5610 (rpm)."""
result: 4500 (rpm)
